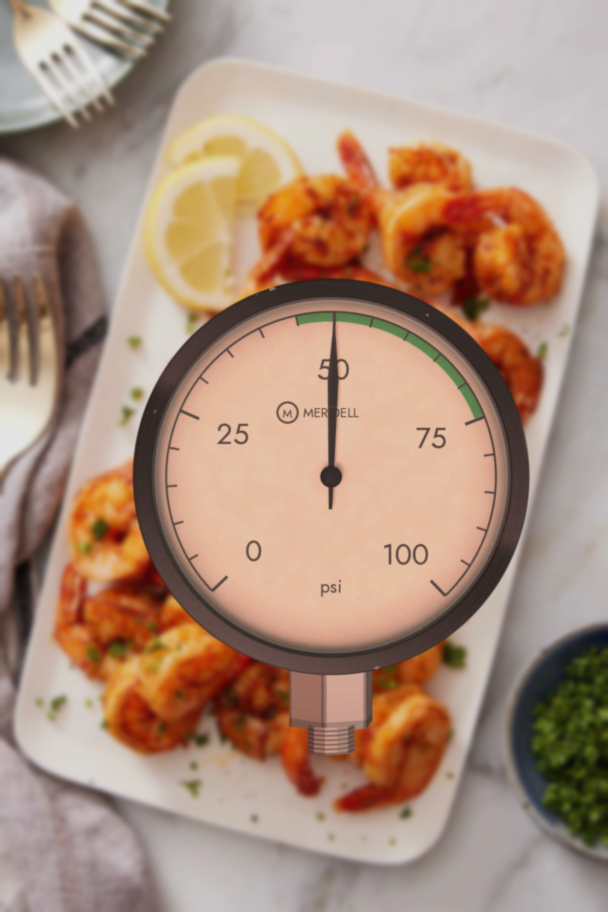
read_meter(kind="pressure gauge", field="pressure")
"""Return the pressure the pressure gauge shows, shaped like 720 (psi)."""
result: 50 (psi)
